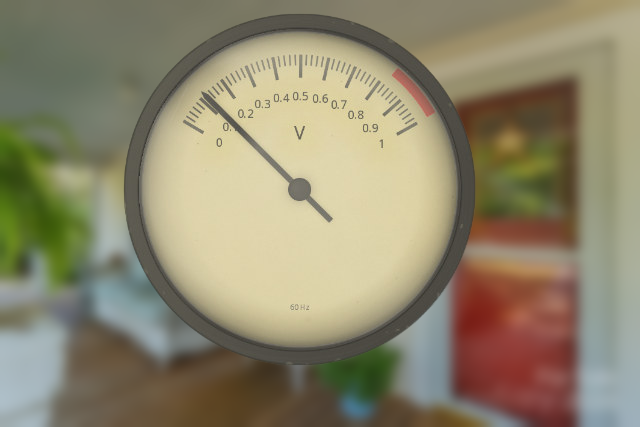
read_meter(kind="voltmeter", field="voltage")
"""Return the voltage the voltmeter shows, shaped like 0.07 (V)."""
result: 0.12 (V)
